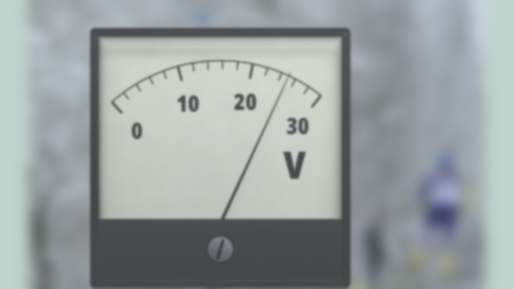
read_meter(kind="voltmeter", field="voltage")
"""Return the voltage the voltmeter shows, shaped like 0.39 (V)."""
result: 25 (V)
